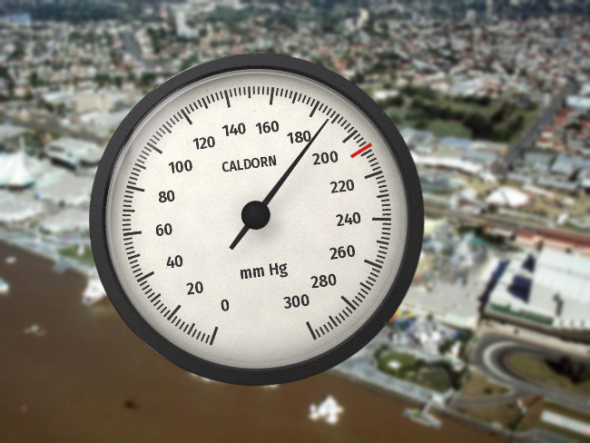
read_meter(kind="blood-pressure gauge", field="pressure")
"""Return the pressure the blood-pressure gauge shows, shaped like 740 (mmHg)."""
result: 188 (mmHg)
